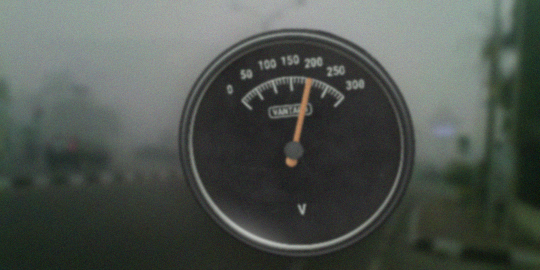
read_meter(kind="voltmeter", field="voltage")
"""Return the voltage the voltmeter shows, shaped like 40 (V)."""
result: 200 (V)
